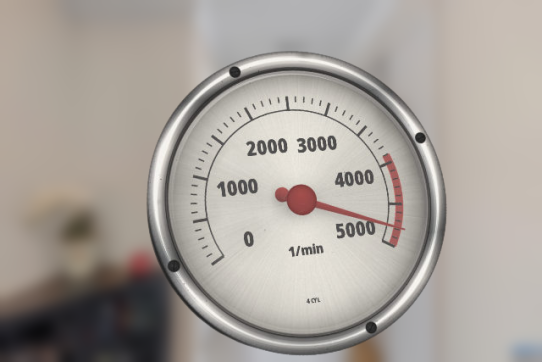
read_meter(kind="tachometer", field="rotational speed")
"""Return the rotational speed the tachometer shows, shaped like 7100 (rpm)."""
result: 4800 (rpm)
